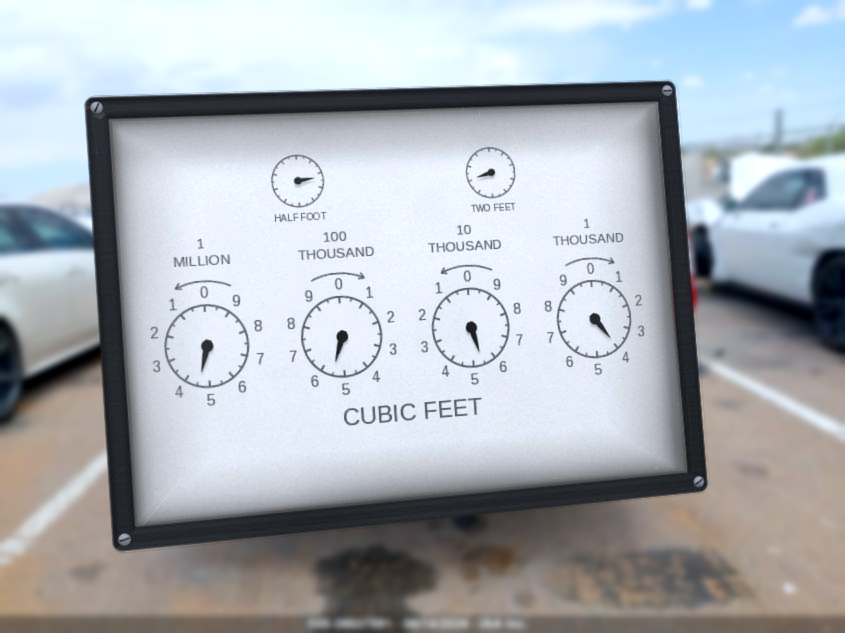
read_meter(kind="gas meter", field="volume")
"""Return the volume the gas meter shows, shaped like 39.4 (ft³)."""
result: 455400 (ft³)
